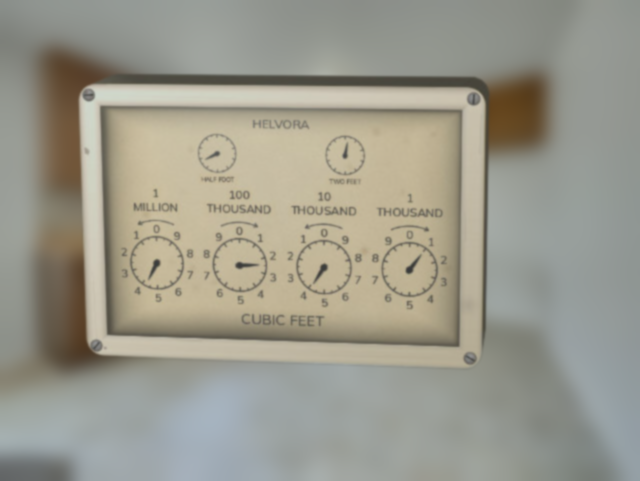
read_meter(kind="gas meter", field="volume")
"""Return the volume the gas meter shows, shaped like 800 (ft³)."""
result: 424100 (ft³)
